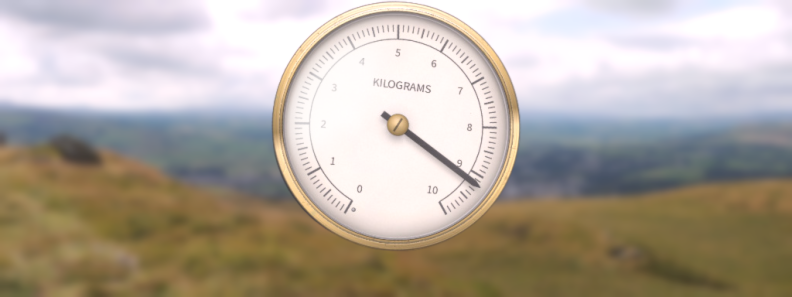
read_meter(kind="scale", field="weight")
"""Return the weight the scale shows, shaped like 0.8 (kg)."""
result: 9.2 (kg)
